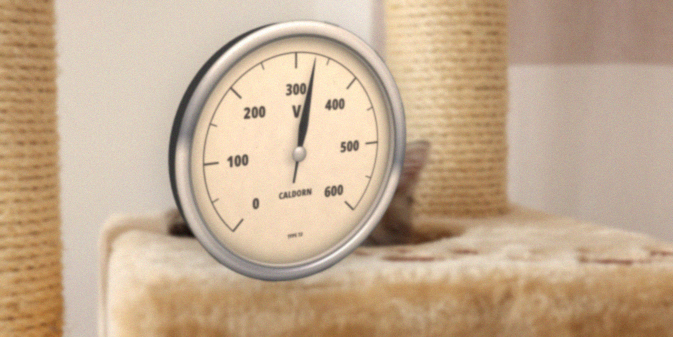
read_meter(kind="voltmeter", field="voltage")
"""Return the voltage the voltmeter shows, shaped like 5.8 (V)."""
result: 325 (V)
